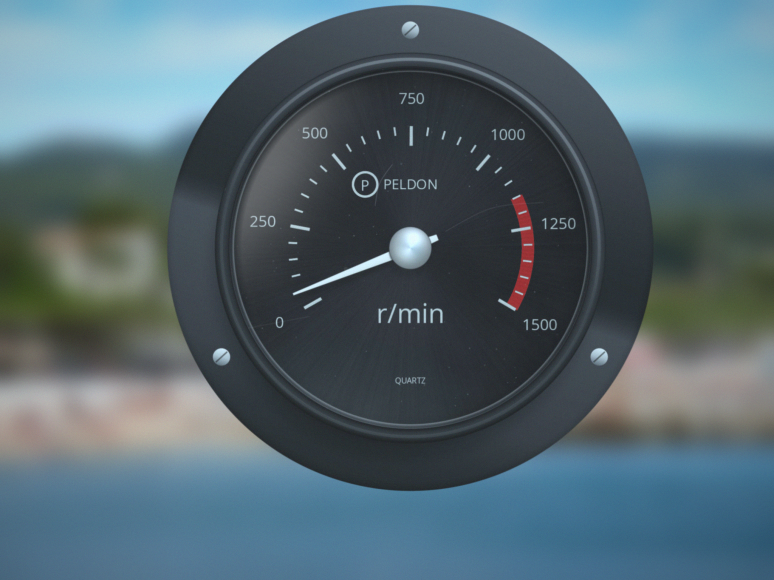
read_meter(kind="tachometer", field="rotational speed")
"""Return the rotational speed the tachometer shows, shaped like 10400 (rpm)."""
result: 50 (rpm)
